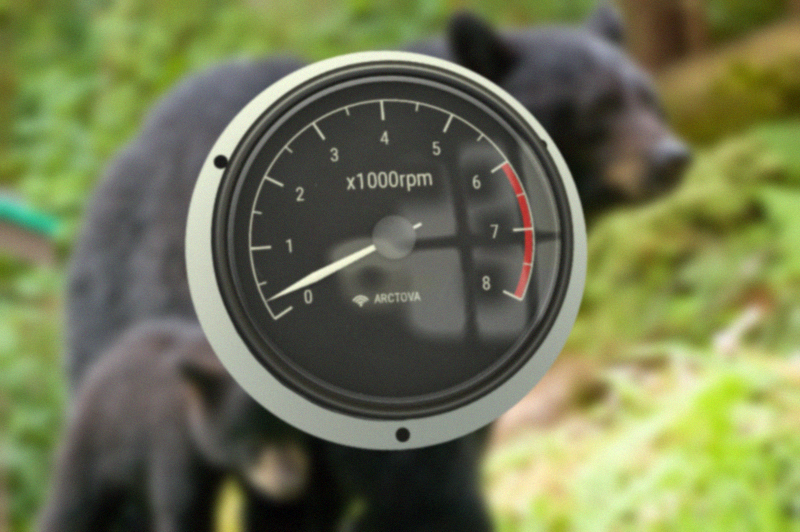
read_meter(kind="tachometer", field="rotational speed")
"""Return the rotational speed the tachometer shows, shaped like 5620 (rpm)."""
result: 250 (rpm)
